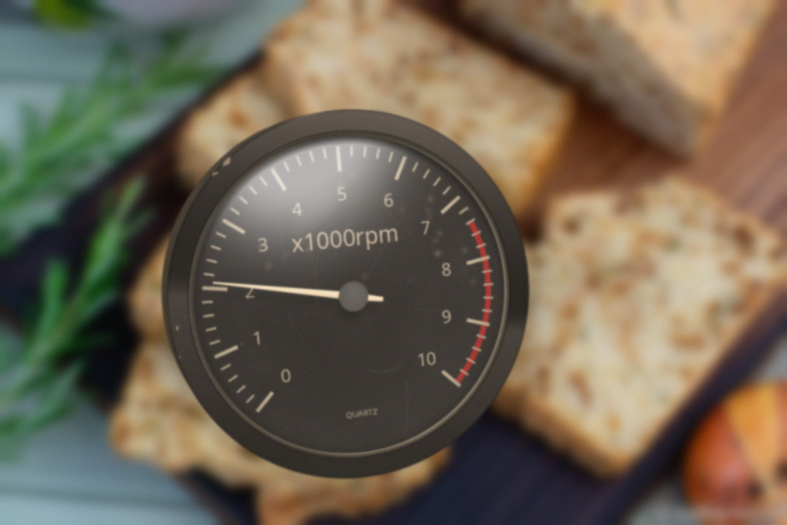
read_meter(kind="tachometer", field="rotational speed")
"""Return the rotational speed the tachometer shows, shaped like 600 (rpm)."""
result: 2100 (rpm)
